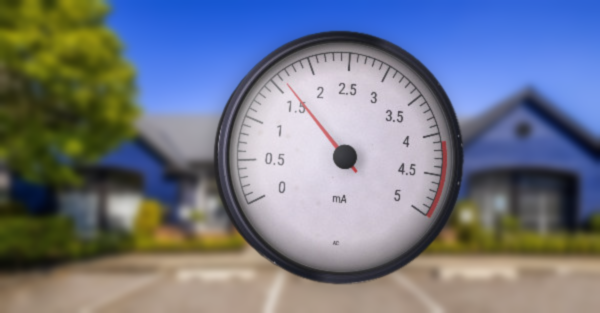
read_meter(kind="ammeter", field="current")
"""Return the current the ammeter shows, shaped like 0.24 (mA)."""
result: 1.6 (mA)
